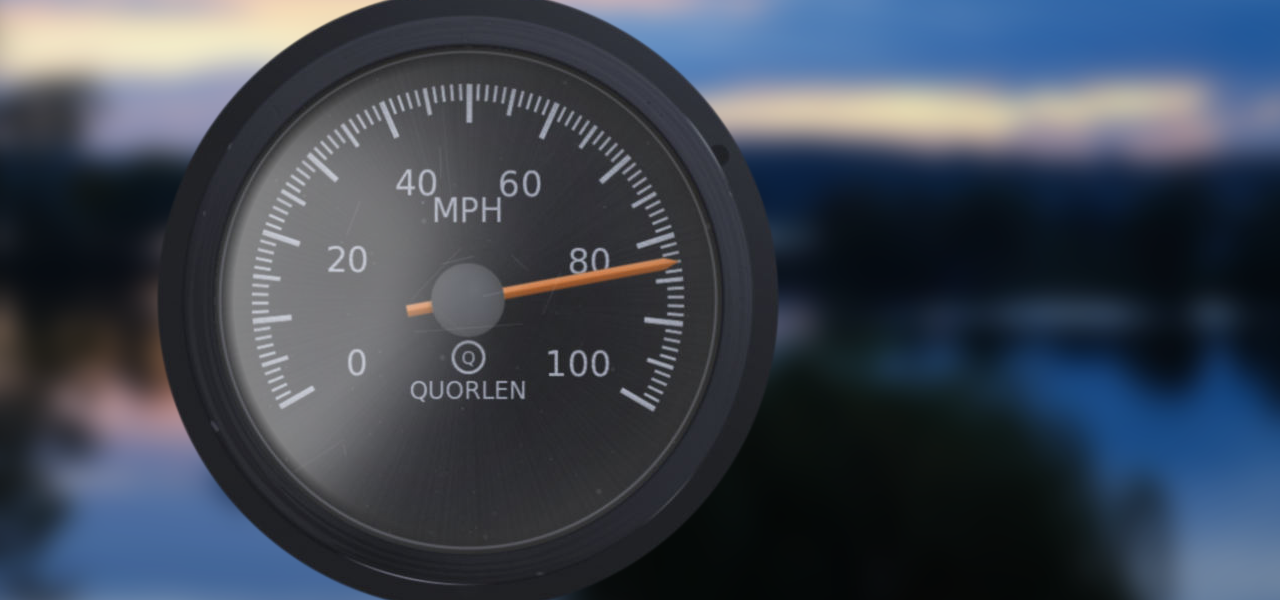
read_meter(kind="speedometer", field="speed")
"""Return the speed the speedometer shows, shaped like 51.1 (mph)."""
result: 83 (mph)
